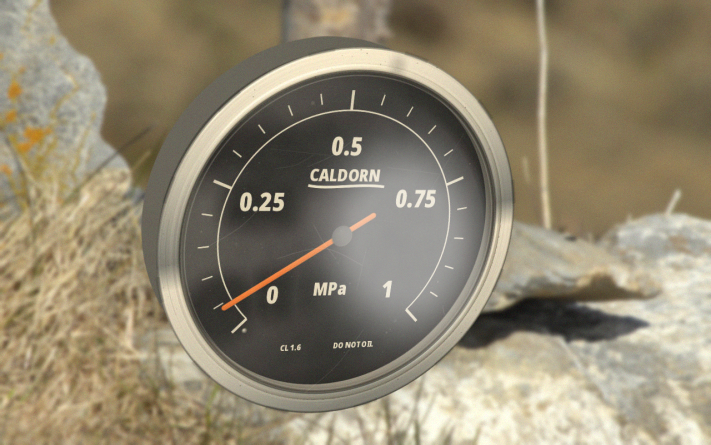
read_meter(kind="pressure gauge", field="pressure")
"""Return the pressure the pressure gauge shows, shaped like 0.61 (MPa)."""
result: 0.05 (MPa)
